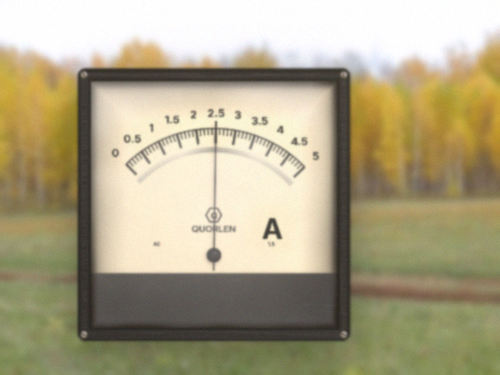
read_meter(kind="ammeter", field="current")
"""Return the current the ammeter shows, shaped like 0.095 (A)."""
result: 2.5 (A)
